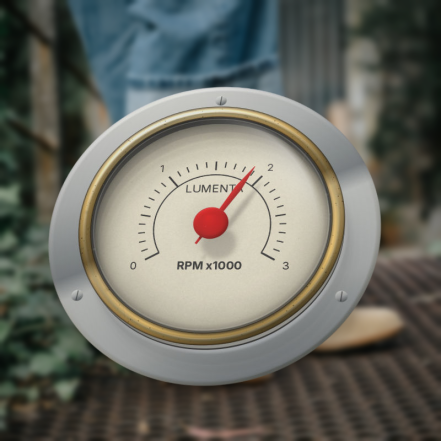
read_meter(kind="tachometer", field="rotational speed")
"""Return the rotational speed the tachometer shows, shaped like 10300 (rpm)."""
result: 1900 (rpm)
